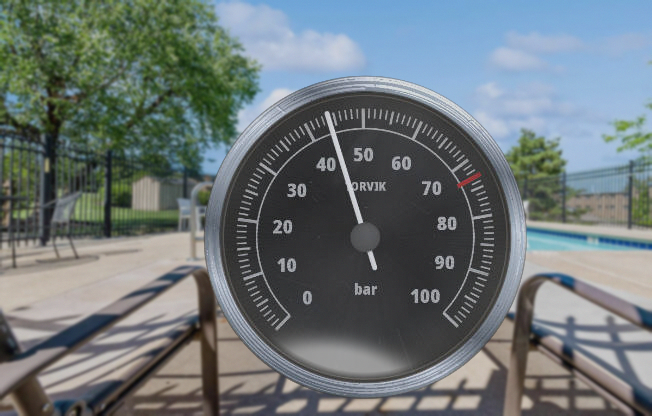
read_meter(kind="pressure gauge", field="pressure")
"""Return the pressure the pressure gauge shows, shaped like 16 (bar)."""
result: 44 (bar)
